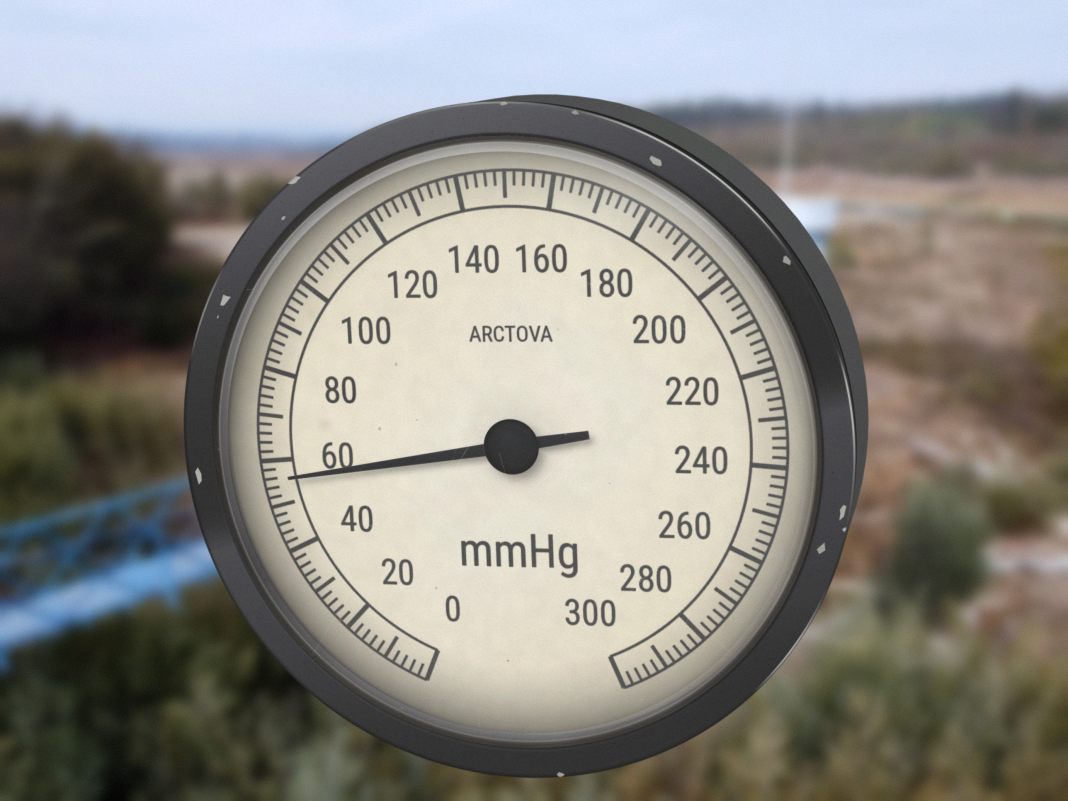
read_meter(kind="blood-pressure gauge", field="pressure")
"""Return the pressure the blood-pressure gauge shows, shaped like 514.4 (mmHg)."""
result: 56 (mmHg)
